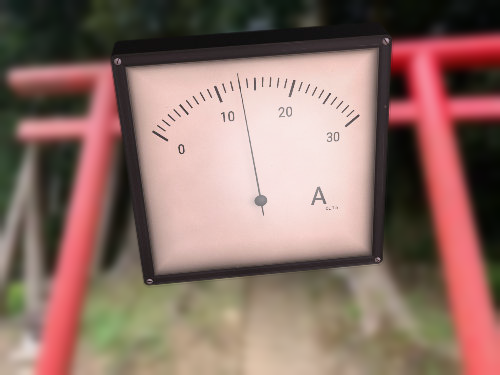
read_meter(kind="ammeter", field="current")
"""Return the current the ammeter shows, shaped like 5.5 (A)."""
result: 13 (A)
